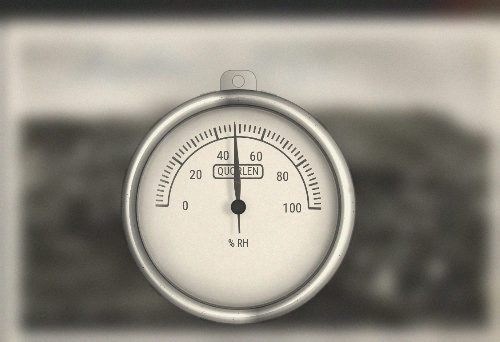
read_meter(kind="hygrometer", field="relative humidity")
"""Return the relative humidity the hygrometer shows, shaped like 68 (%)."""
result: 48 (%)
